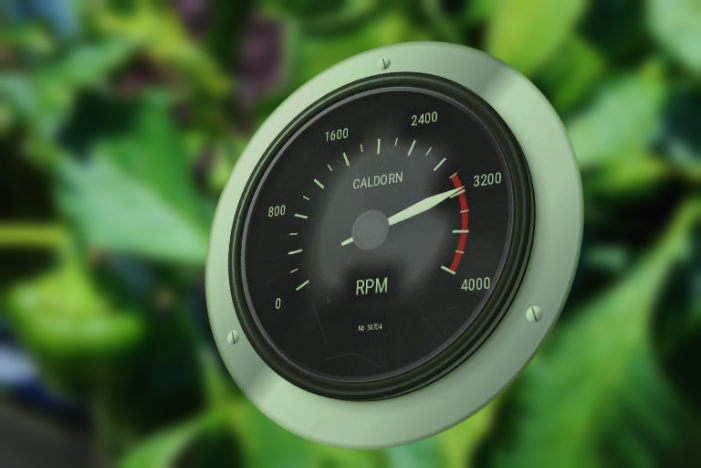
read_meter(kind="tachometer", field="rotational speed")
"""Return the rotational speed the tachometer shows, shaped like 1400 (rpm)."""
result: 3200 (rpm)
